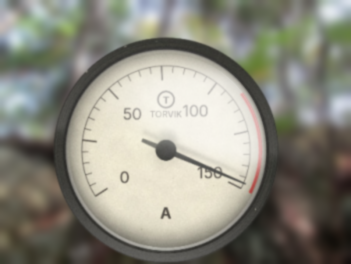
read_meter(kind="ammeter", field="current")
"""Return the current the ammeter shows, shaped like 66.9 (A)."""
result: 147.5 (A)
